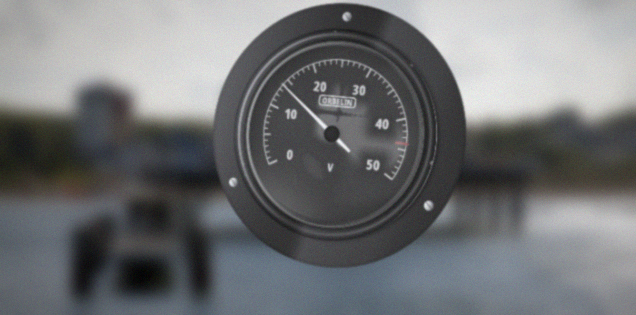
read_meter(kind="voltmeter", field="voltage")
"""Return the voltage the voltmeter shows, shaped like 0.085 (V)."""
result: 14 (V)
